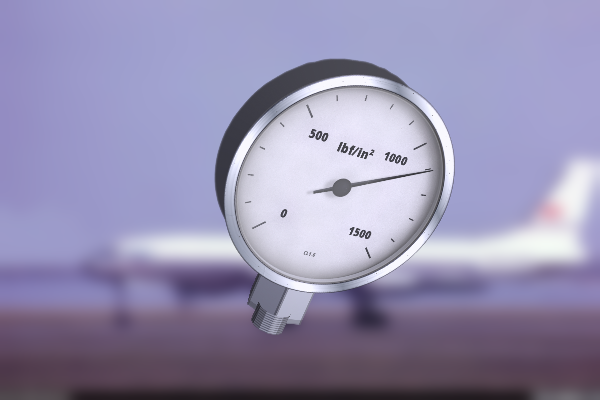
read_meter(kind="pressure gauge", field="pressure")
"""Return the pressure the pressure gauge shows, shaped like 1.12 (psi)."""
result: 1100 (psi)
